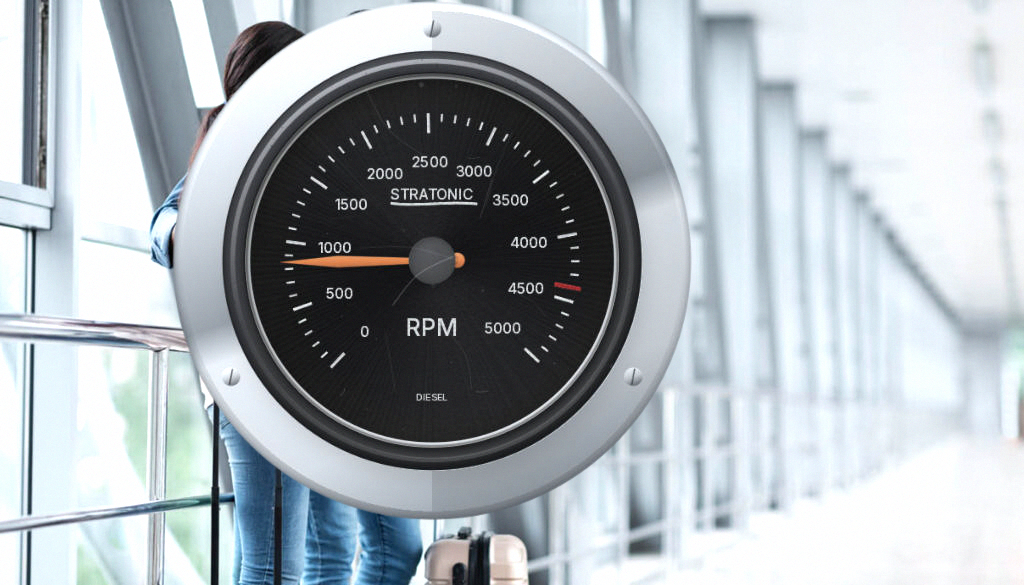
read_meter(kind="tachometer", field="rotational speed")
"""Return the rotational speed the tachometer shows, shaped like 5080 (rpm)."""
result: 850 (rpm)
